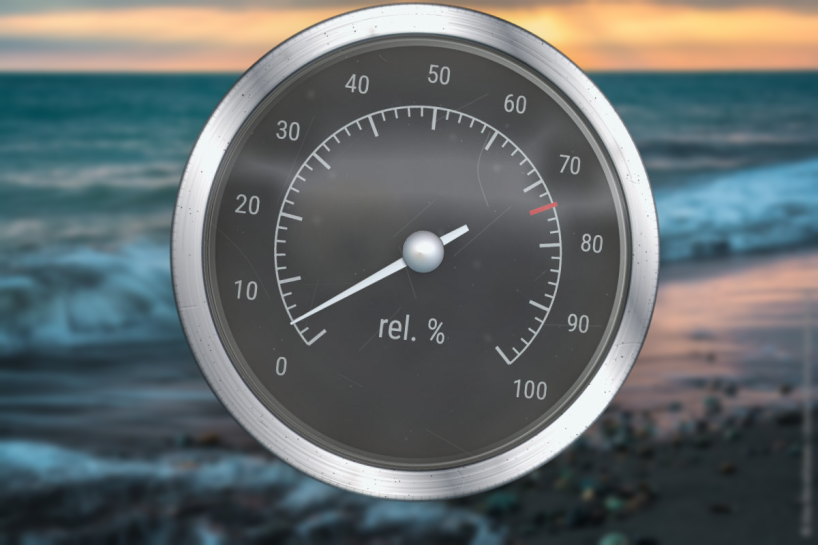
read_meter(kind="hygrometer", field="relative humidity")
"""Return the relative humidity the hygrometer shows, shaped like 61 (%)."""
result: 4 (%)
